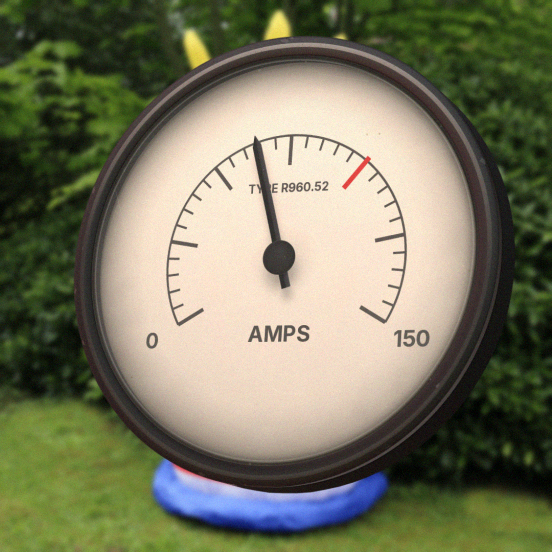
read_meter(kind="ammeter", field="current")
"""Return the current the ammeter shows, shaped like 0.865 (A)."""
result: 65 (A)
